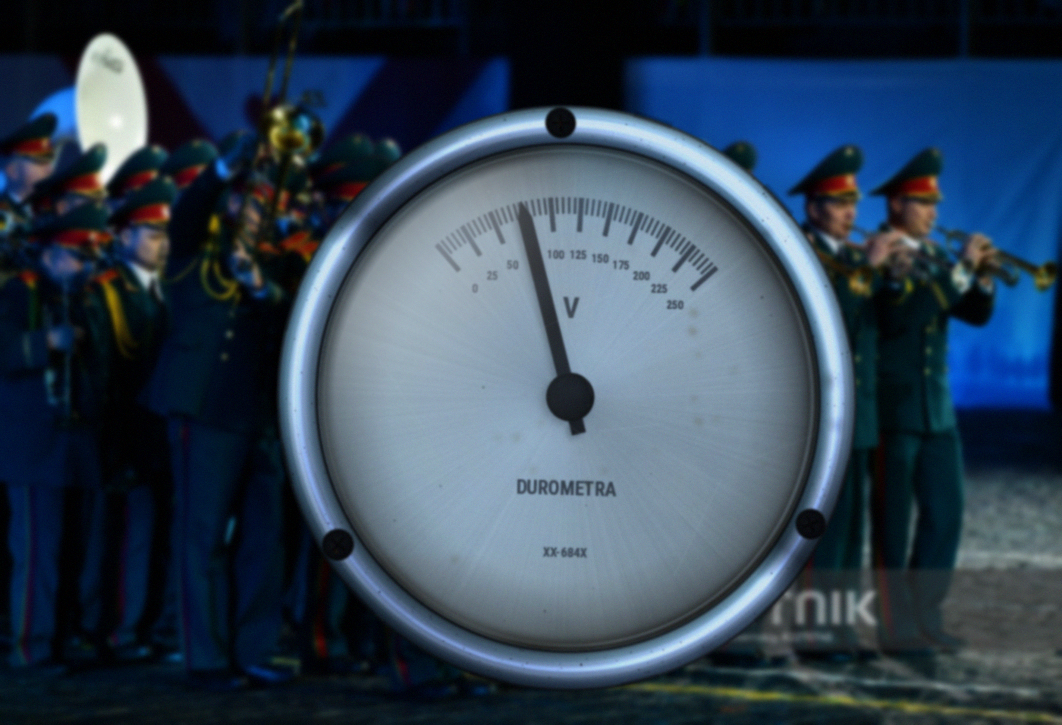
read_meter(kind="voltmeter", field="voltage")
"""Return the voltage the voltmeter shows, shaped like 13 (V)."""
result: 75 (V)
